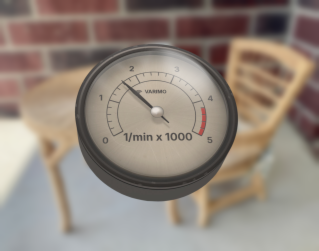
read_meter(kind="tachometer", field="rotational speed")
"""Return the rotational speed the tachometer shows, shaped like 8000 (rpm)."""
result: 1600 (rpm)
